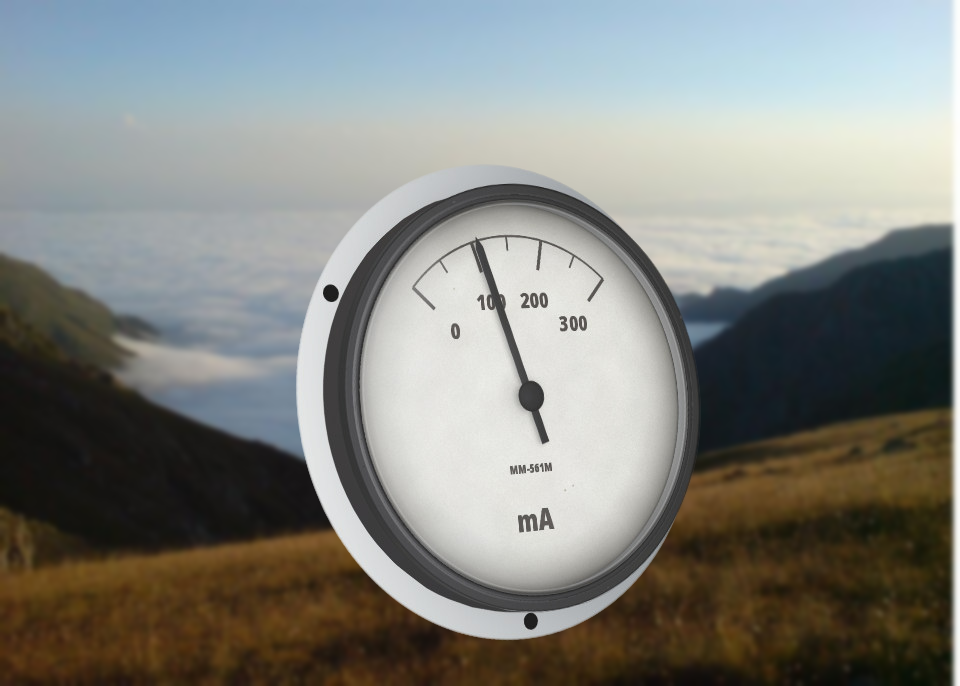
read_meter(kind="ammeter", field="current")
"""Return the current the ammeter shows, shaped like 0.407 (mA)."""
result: 100 (mA)
